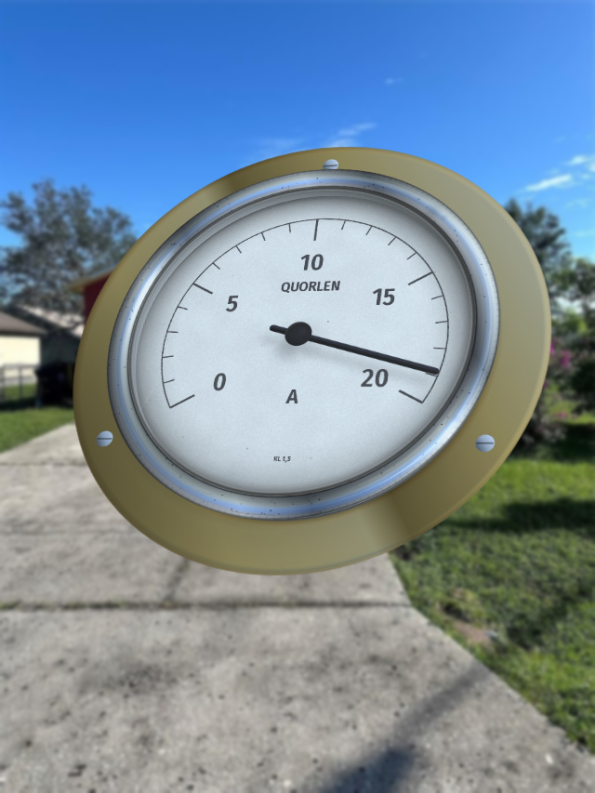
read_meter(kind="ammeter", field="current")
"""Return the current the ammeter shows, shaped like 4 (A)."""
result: 19 (A)
